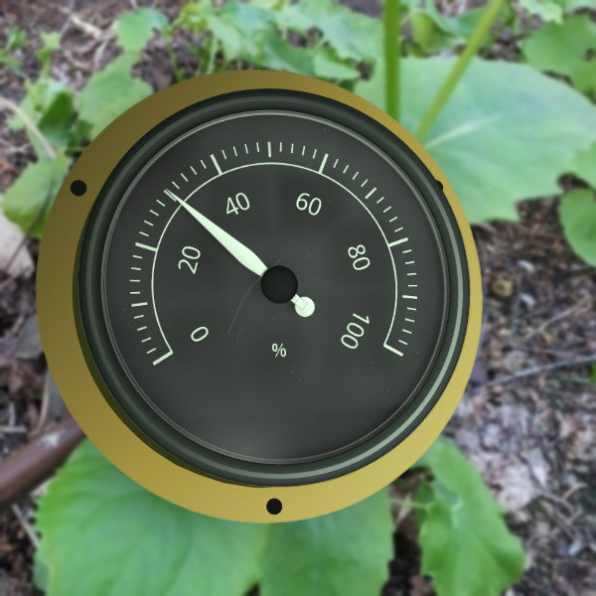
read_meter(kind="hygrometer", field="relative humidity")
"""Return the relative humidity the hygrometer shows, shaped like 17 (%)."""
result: 30 (%)
